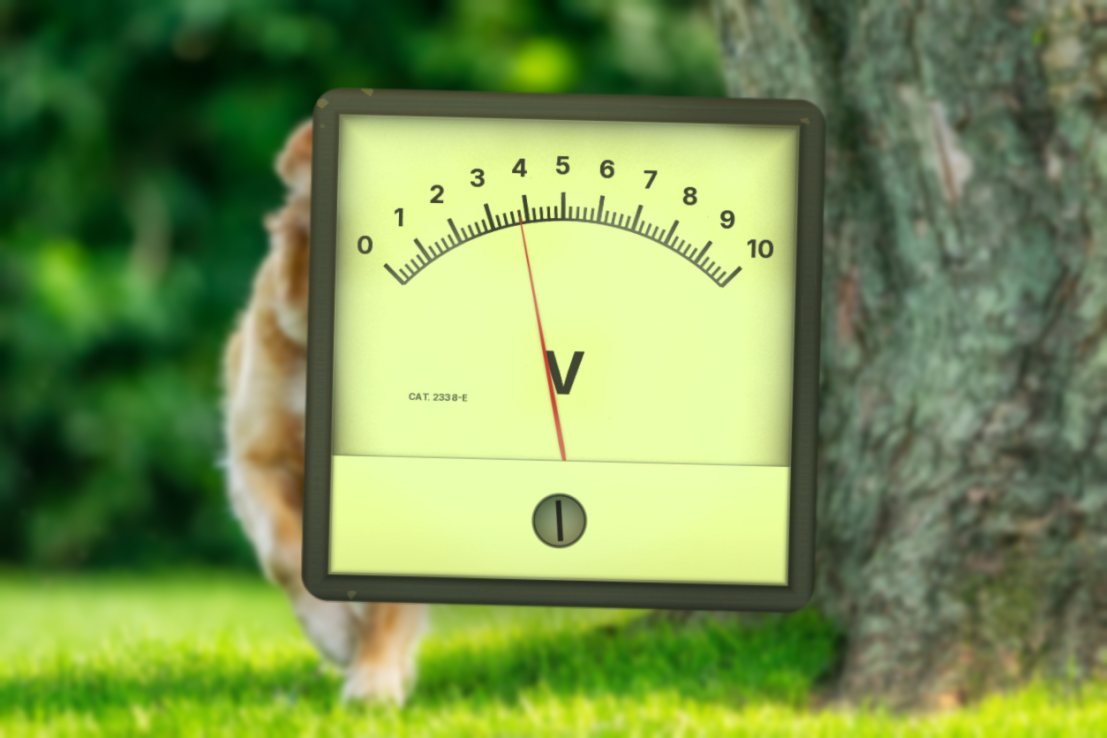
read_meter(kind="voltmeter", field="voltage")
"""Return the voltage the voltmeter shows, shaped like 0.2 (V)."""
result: 3.8 (V)
